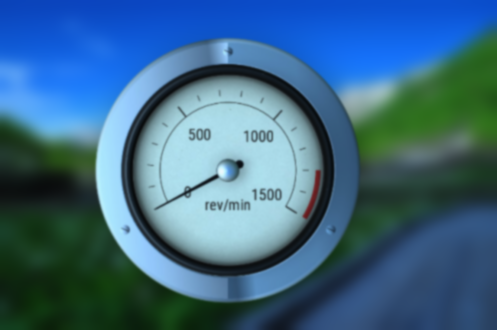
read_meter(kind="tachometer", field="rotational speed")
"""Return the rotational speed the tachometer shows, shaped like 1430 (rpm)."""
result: 0 (rpm)
